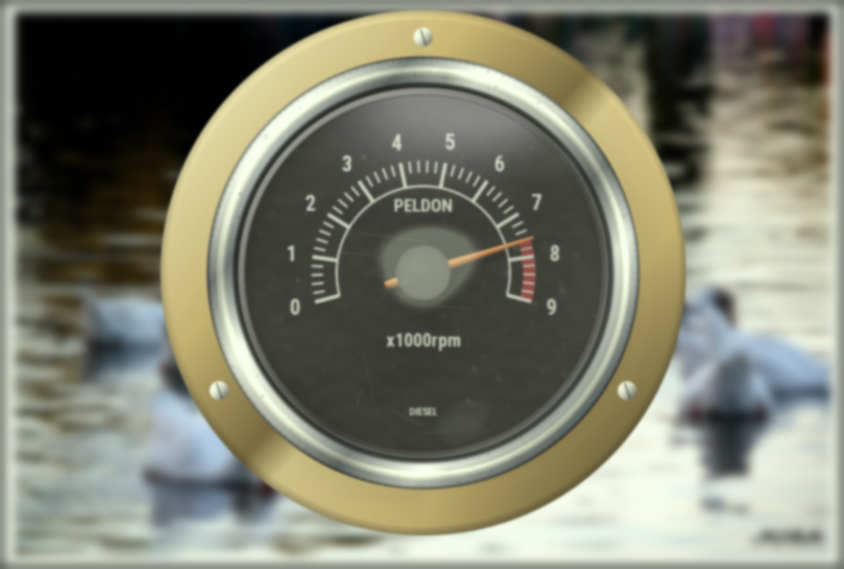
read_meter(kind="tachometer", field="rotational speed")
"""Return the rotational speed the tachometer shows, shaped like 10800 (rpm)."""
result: 7600 (rpm)
